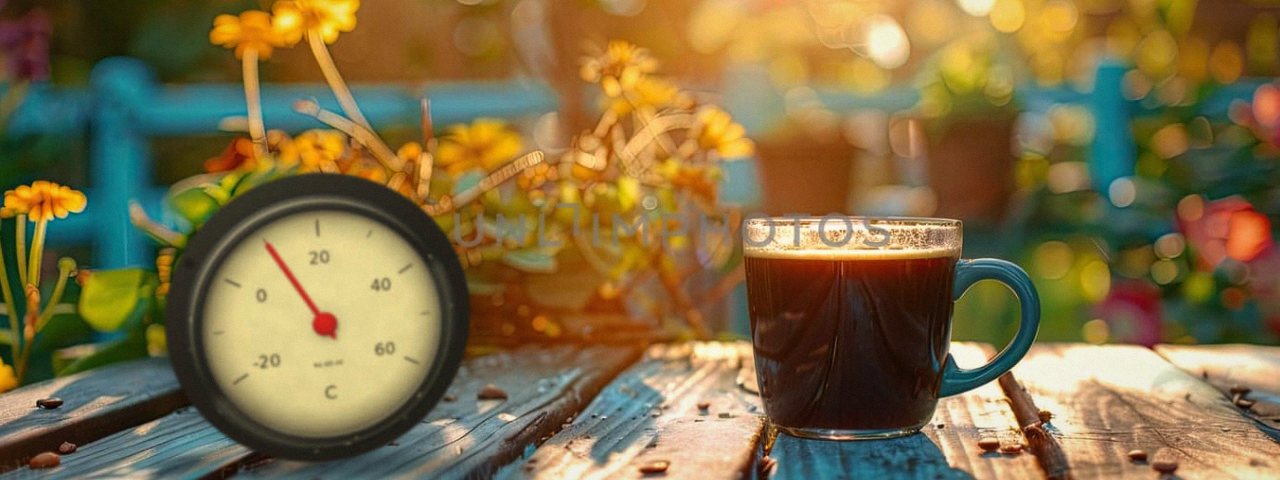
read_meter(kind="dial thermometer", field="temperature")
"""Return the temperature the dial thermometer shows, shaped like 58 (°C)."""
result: 10 (°C)
